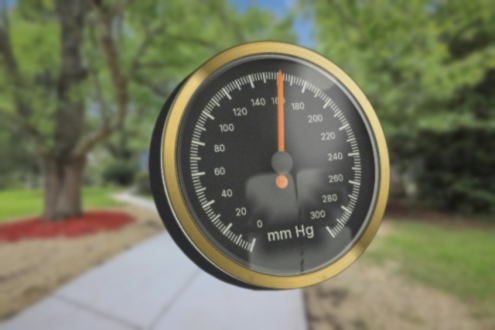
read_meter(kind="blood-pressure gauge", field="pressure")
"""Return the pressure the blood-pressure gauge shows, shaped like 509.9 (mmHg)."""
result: 160 (mmHg)
